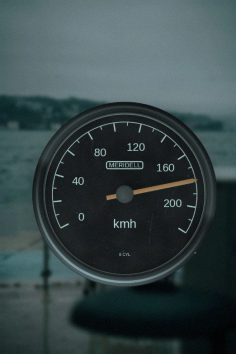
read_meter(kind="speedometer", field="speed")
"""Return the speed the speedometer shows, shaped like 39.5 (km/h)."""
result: 180 (km/h)
